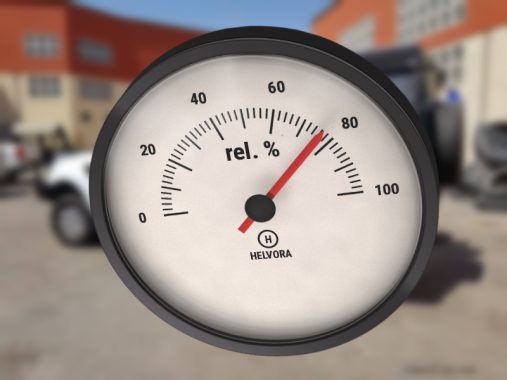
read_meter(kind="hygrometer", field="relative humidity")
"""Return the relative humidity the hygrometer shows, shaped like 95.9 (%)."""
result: 76 (%)
